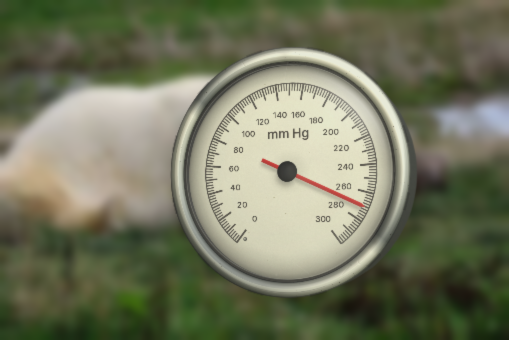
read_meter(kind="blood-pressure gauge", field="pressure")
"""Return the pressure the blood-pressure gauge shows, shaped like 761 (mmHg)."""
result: 270 (mmHg)
